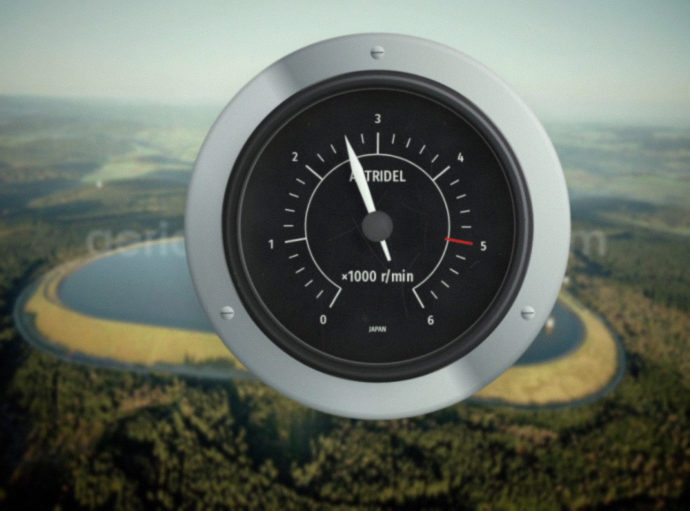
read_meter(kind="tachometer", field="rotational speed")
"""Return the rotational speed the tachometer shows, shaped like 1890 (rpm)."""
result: 2600 (rpm)
